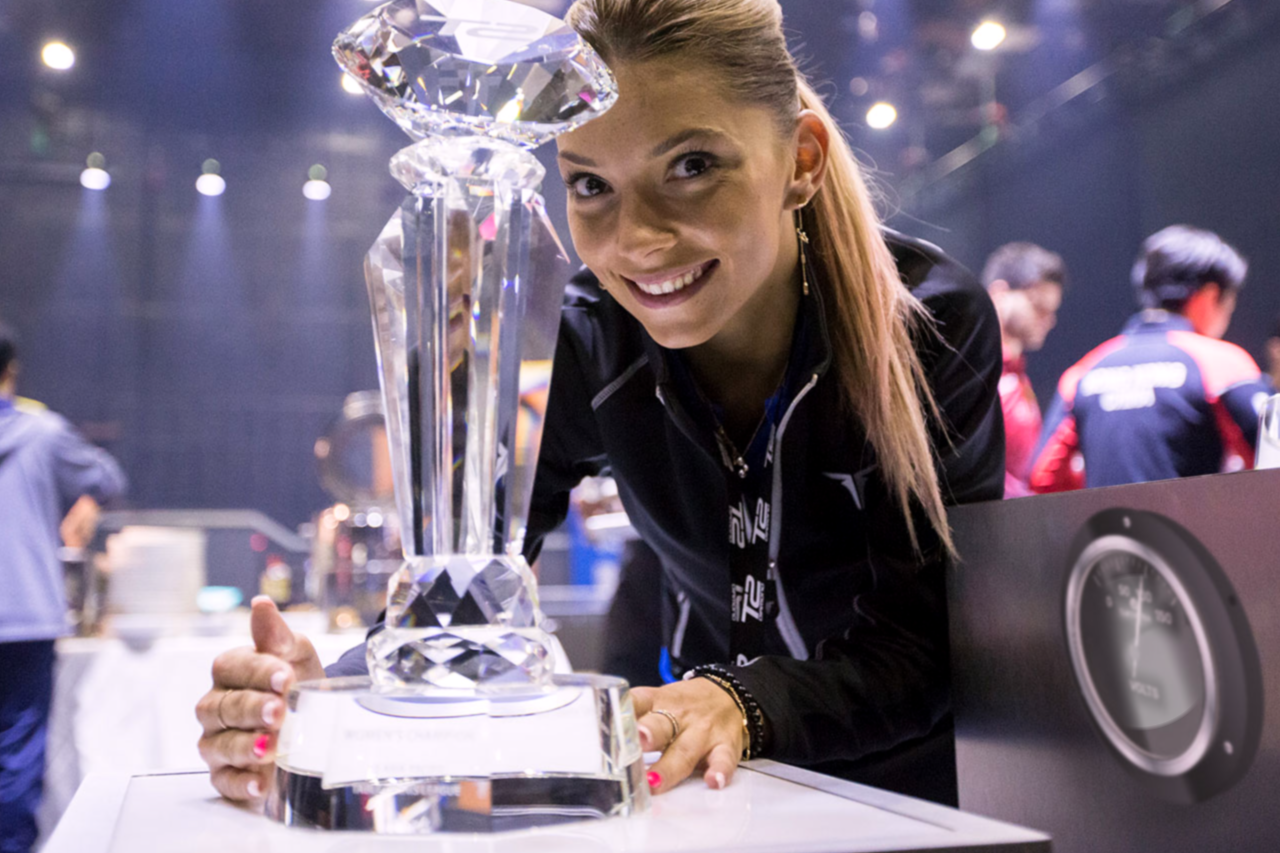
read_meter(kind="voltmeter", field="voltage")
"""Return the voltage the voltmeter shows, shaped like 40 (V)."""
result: 100 (V)
